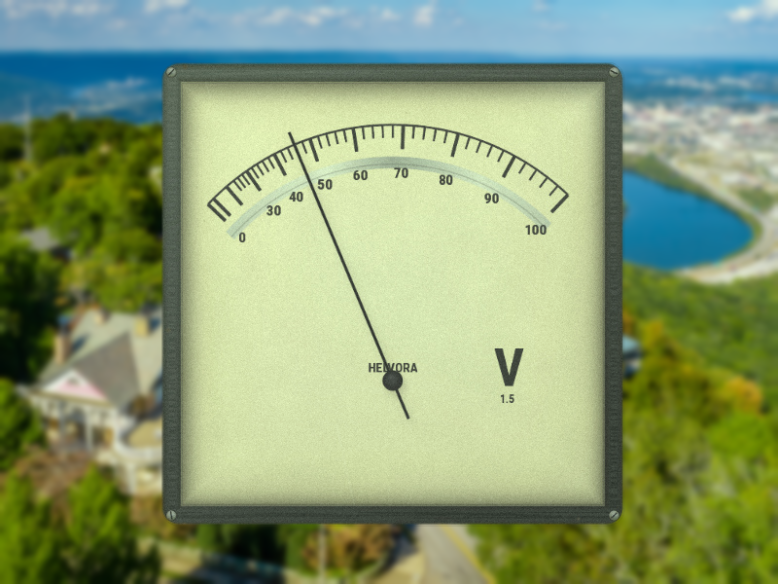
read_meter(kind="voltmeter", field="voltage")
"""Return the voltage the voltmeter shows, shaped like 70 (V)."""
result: 46 (V)
